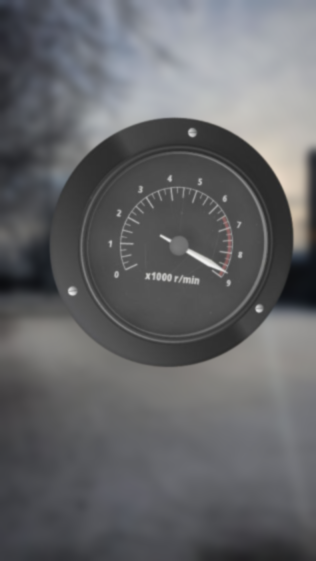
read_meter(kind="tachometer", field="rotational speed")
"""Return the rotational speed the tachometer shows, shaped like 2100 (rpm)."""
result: 8750 (rpm)
